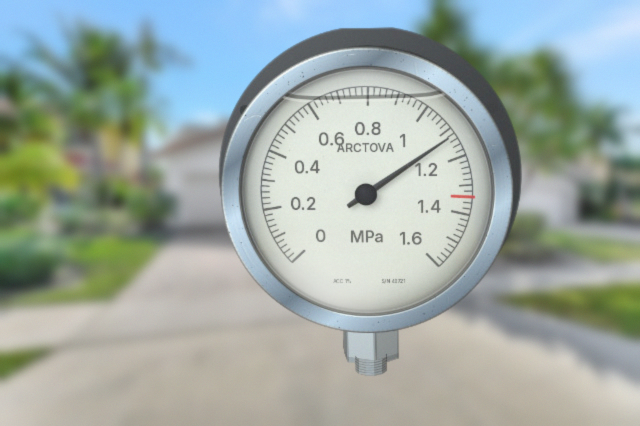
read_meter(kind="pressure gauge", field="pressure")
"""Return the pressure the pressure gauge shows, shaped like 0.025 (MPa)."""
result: 1.12 (MPa)
